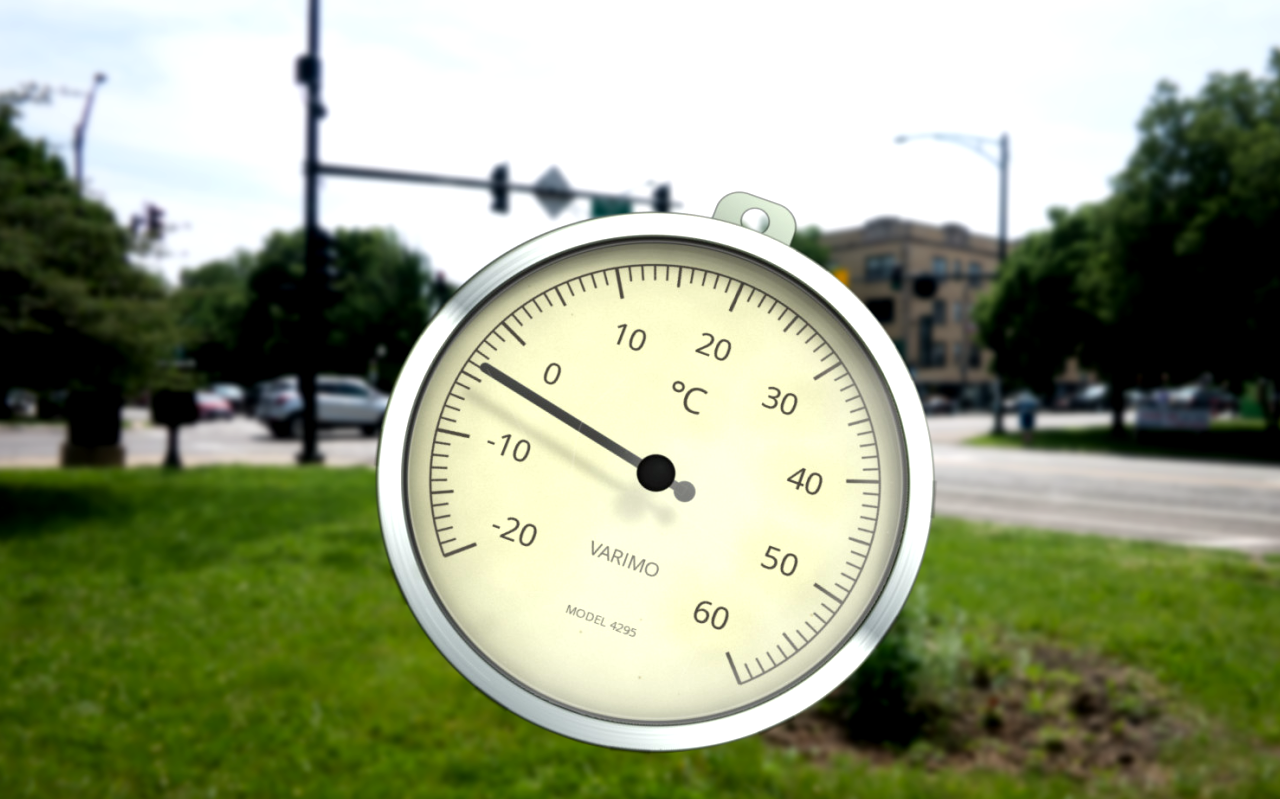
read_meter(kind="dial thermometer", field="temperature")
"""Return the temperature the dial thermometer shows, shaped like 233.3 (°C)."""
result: -4 (°C)
